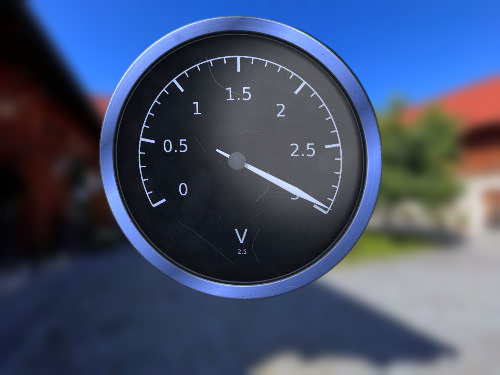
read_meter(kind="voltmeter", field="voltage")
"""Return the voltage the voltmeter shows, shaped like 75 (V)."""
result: 2.95 (V)
